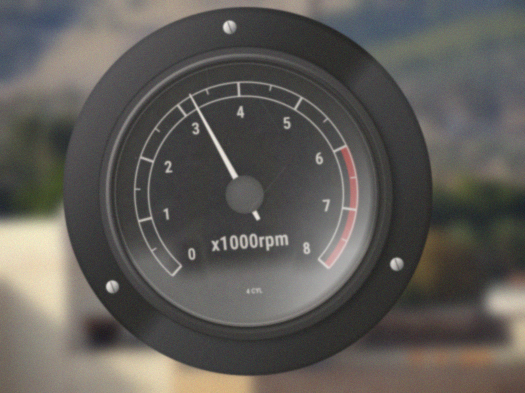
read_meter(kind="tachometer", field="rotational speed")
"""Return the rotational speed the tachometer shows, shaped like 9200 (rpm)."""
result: 3250 (rpm)
